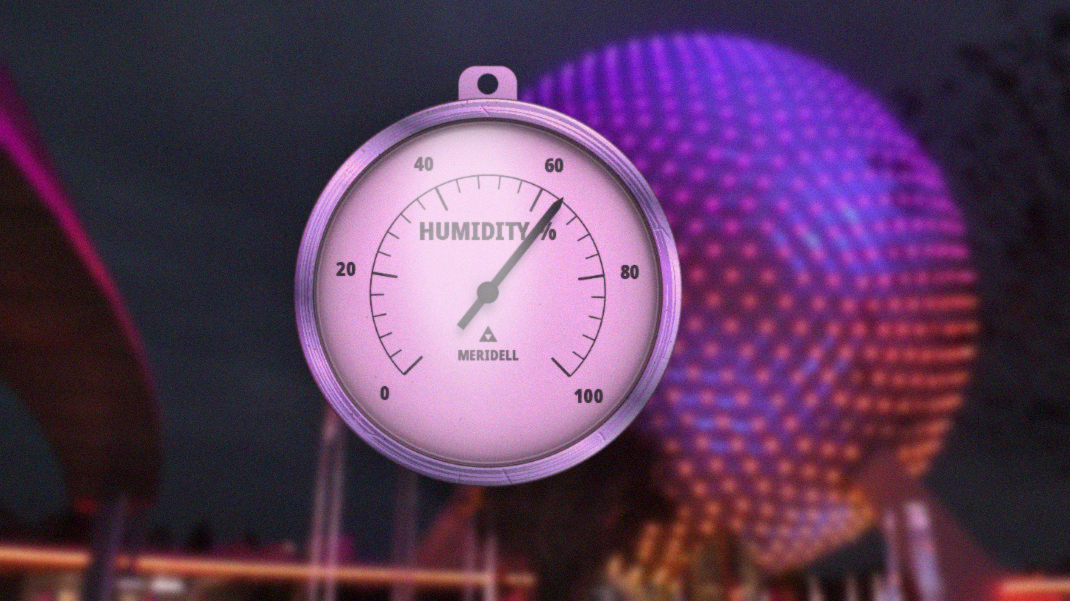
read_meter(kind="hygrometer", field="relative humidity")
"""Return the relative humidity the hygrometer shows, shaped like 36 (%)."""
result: 64 (%)
